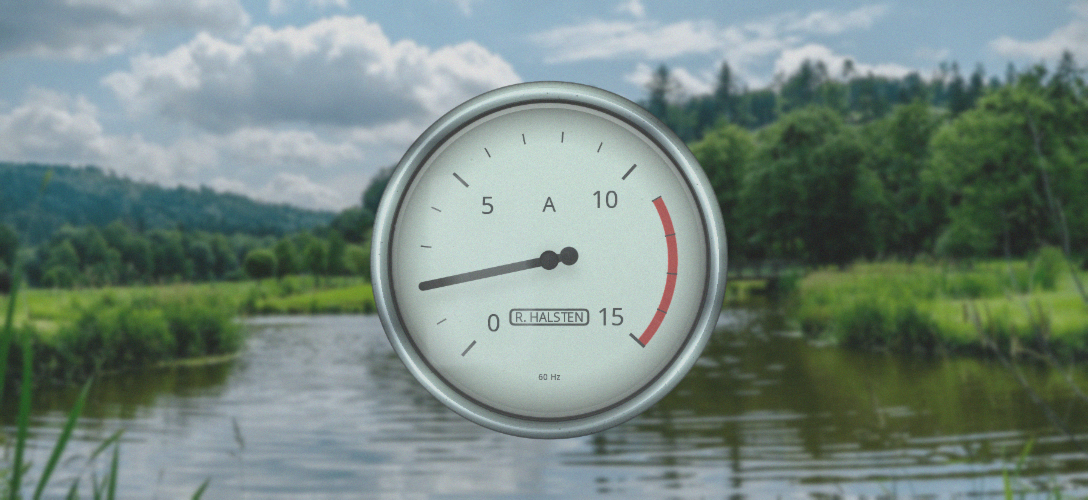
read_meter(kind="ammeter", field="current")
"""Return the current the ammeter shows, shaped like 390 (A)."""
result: 2 (A)
